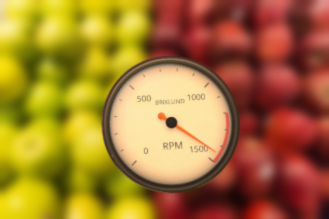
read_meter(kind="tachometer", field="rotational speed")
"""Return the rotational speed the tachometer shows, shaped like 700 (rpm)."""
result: 1450 (rpm)
